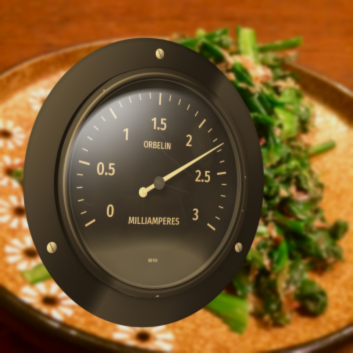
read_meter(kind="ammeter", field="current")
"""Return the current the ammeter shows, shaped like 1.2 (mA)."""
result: 2.25 (mA)
